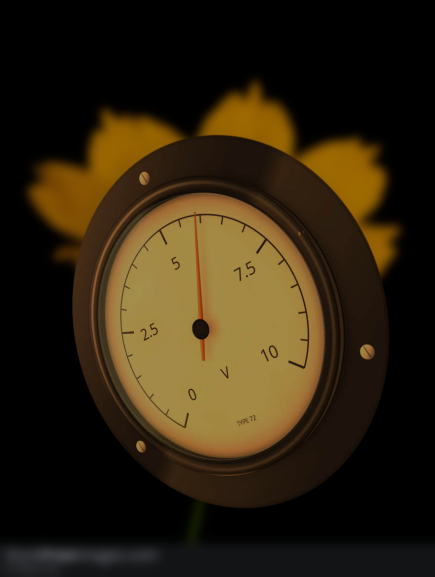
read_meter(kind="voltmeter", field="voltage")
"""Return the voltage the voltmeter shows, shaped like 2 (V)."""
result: 6 (V)
